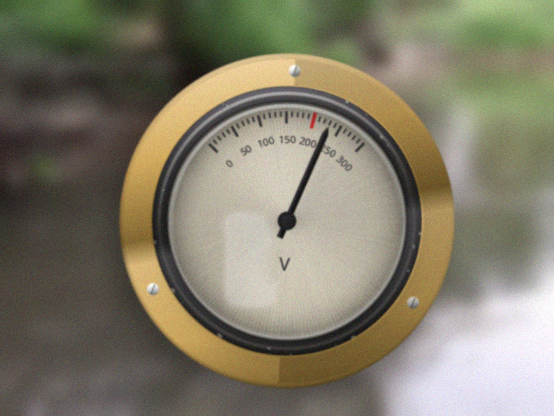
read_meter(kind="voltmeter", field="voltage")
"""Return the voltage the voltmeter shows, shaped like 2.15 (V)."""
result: 230 (V)
